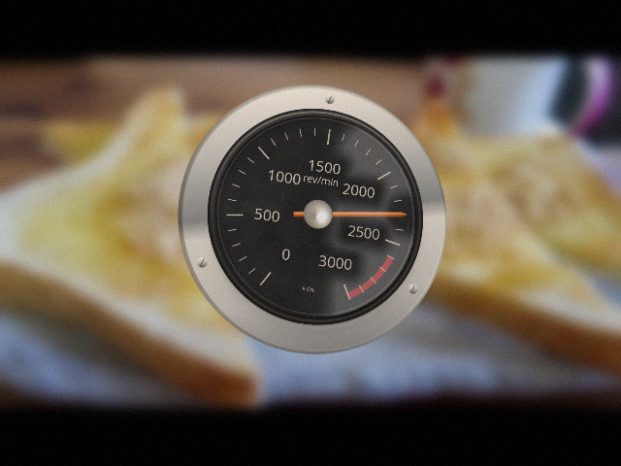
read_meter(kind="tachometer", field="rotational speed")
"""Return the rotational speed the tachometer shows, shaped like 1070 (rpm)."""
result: 2300 (rpm)
